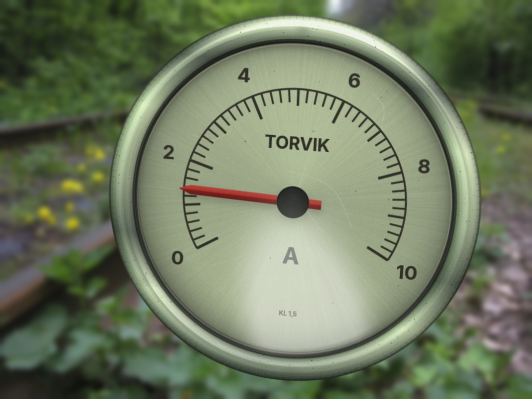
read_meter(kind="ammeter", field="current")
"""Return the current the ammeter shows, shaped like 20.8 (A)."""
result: 1.4 (A)
